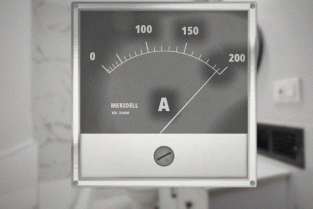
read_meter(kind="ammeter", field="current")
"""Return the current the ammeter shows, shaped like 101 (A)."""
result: 195 (A)
